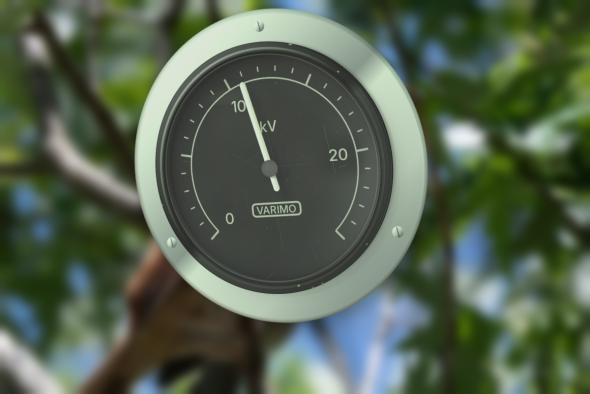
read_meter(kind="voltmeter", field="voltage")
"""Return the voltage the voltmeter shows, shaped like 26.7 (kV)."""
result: 11 (kV)
